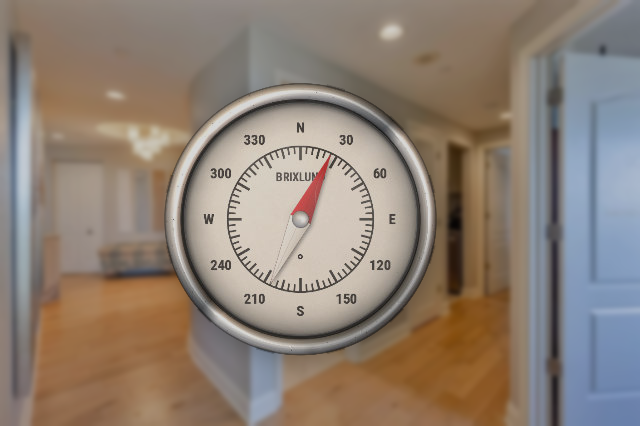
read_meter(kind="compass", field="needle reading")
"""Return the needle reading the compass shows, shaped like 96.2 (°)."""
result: 25 (°)
